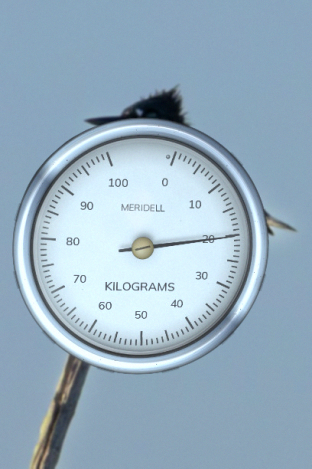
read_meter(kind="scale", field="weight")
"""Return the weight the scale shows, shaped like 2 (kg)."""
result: 20 (kg)
